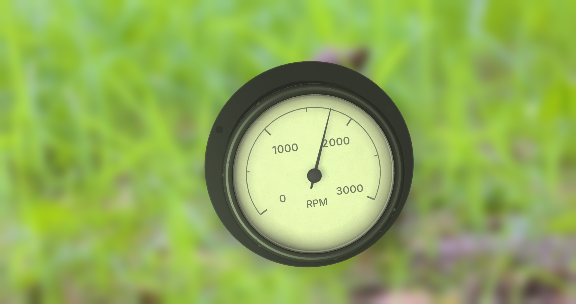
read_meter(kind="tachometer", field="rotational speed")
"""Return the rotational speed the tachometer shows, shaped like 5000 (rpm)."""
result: 1750 (rpm)
